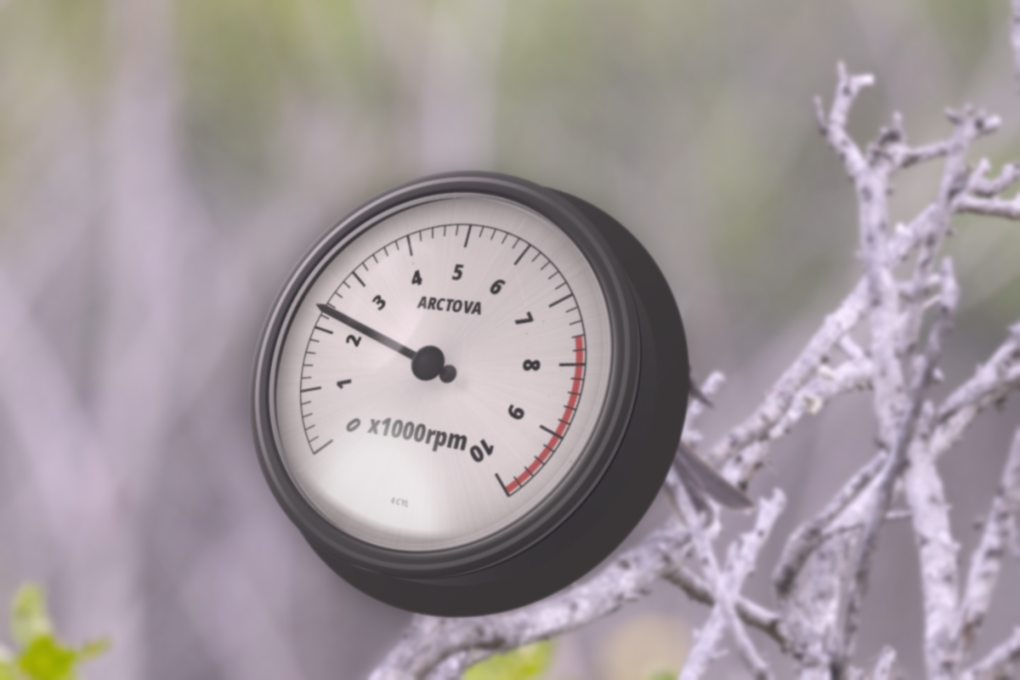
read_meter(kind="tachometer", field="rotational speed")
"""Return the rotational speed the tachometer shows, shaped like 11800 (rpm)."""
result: 2300 (rpm)
